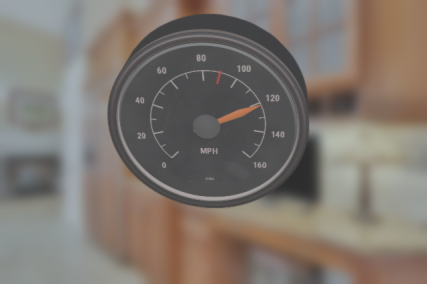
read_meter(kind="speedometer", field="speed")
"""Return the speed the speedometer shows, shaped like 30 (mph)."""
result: 120 (mph)
